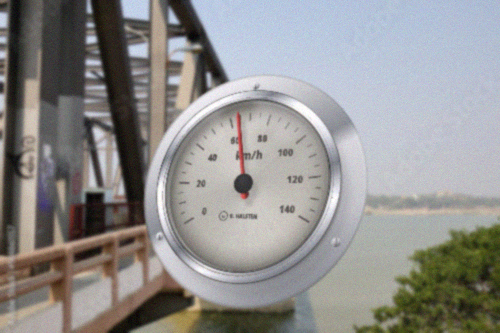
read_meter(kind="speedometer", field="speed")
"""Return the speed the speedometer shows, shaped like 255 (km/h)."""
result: 65 (km/h)
